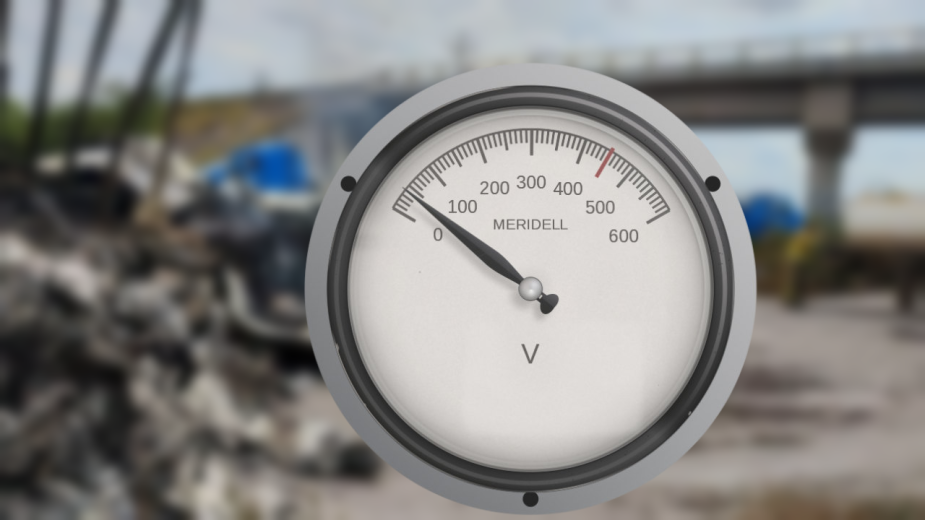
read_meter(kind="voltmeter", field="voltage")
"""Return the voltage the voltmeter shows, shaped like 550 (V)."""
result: 40 (V)
